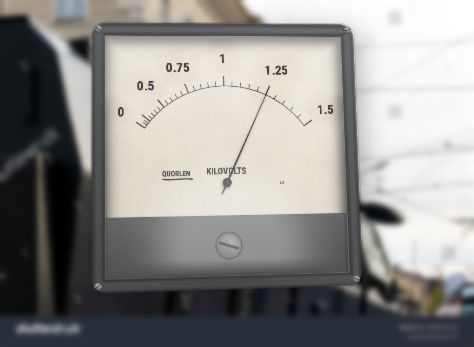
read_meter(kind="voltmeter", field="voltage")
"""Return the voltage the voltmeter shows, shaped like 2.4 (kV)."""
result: 1.25 (kV)
